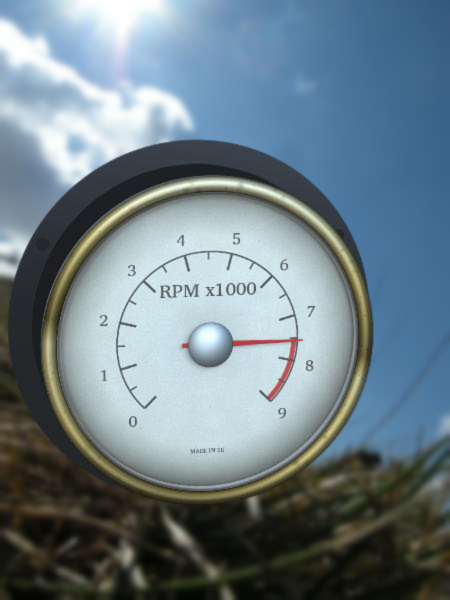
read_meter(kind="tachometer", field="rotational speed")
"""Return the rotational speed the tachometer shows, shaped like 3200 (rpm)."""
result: 7500 (rpm)
